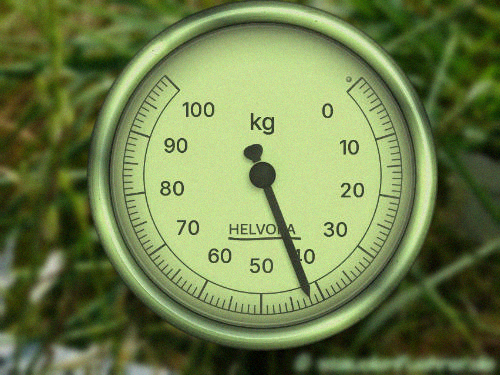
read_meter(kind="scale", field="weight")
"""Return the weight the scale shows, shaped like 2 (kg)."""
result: 42 (kg)
